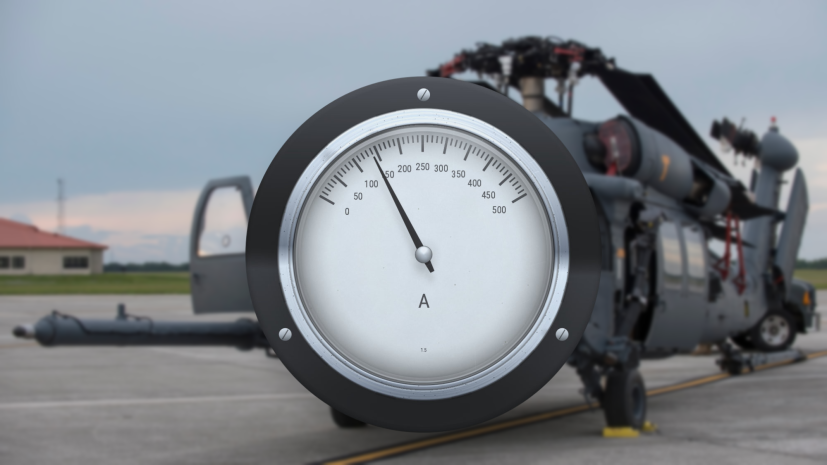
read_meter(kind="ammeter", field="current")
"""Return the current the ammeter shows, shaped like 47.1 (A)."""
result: 140 (A)
